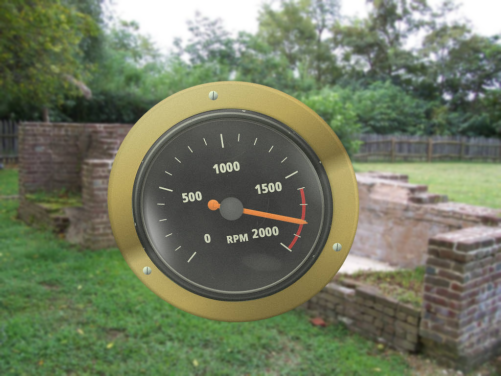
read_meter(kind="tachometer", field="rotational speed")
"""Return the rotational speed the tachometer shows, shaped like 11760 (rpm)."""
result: 1800 (rpm)
